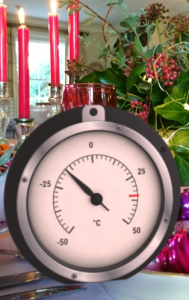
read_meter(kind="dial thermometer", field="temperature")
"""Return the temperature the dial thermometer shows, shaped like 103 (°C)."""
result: -15 (°C)
